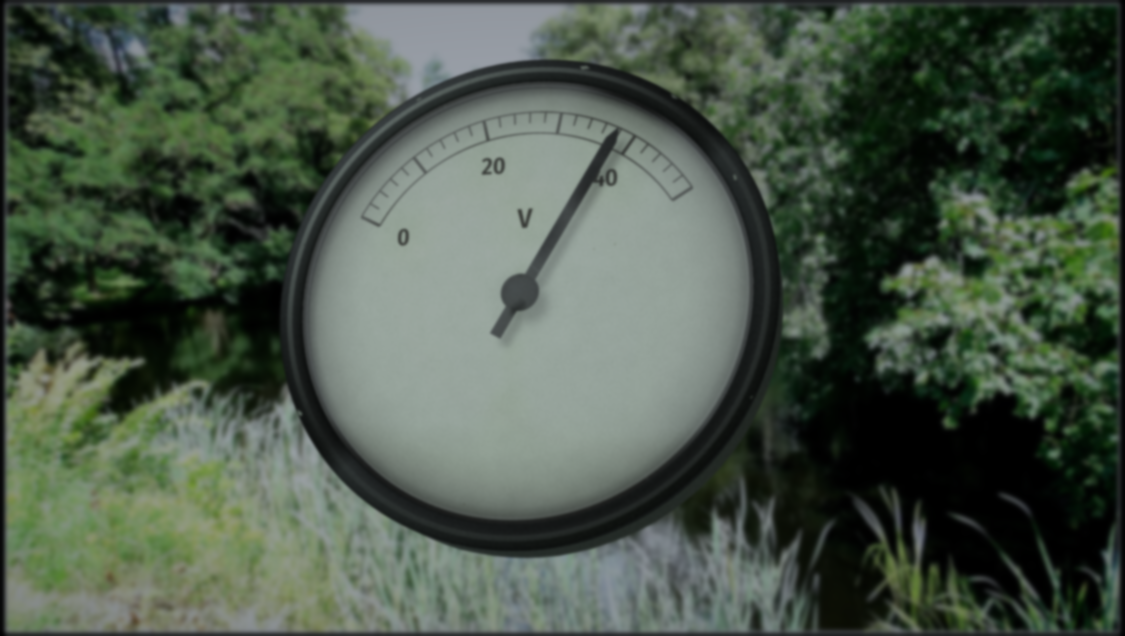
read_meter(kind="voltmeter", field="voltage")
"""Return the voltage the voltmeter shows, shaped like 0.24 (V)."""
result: 38 (V)
